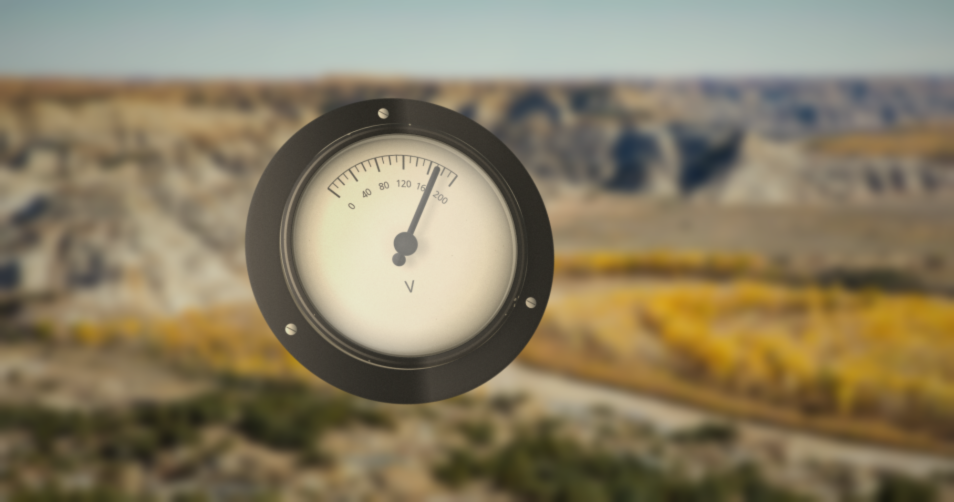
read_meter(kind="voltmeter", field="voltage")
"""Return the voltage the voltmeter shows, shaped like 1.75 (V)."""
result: 170 (V)
